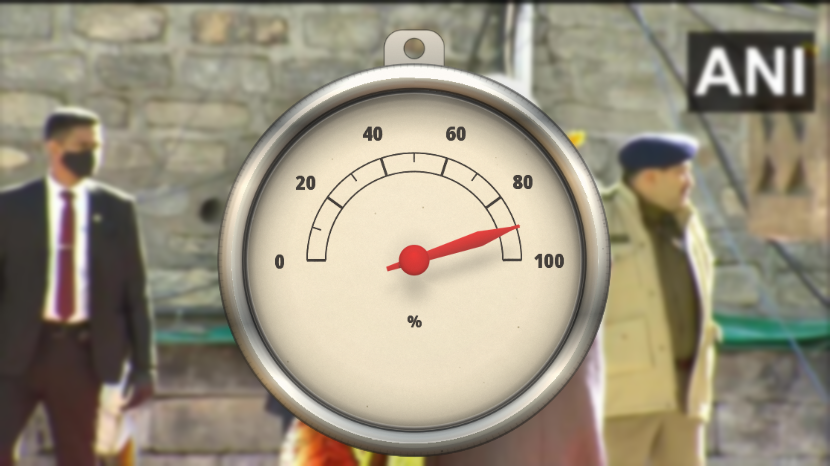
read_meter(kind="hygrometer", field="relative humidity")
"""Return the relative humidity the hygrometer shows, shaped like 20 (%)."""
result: 90 (%)
